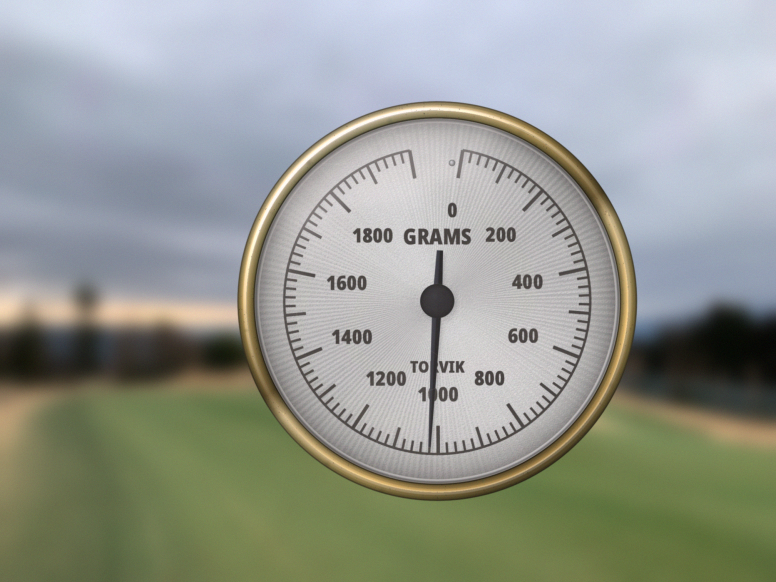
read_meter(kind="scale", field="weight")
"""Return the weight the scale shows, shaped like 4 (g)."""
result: 1020 (g)
